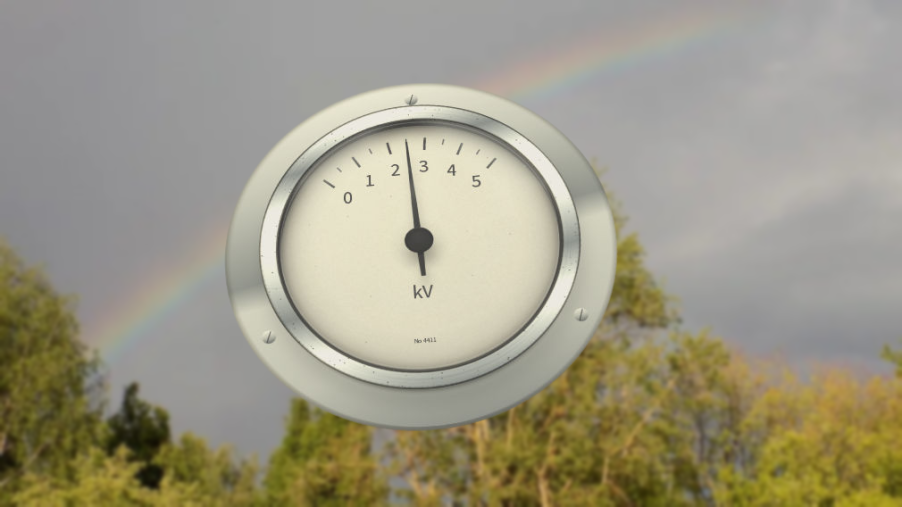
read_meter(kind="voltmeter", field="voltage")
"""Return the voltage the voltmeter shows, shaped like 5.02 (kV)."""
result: 2.5 (kV)
